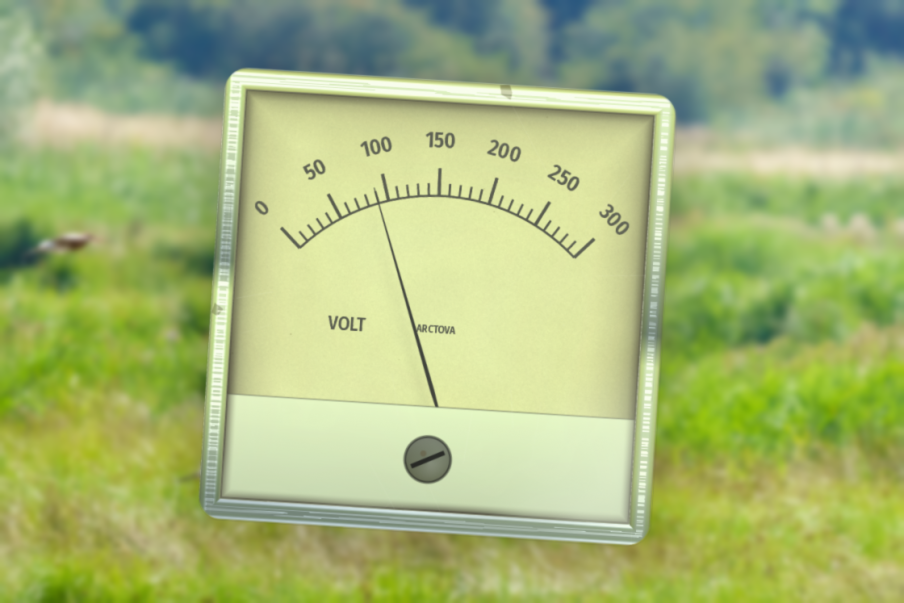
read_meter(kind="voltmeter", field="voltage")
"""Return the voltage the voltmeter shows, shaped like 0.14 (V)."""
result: 90 (V)
